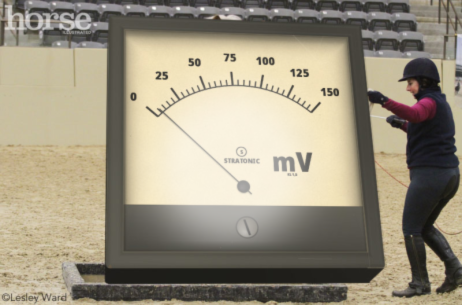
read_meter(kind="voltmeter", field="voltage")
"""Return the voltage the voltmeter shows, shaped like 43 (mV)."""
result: 5 (mV)
